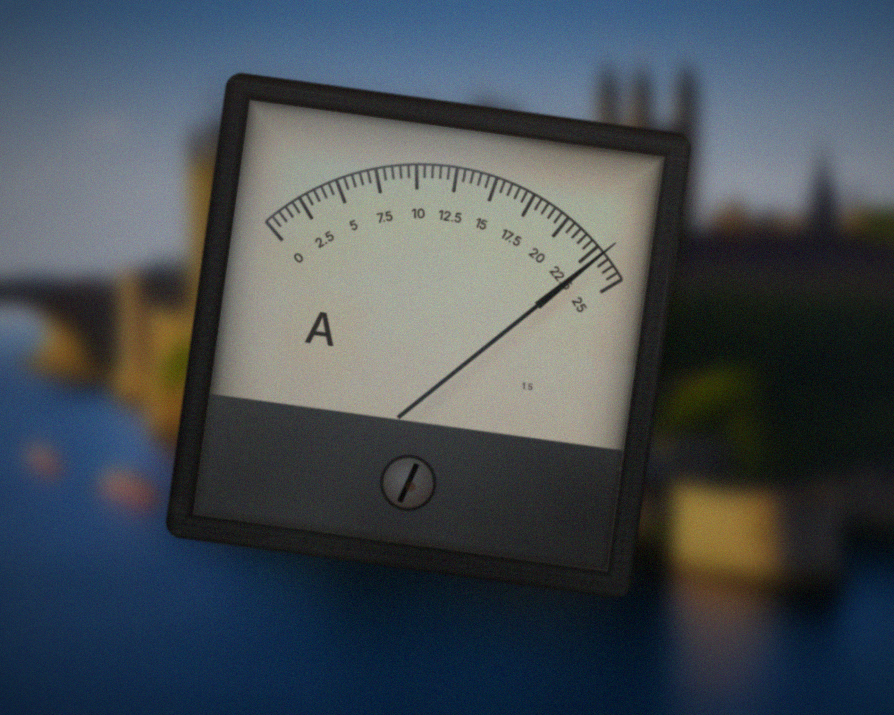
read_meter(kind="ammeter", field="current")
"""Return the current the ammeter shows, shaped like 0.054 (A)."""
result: 23 (A)
